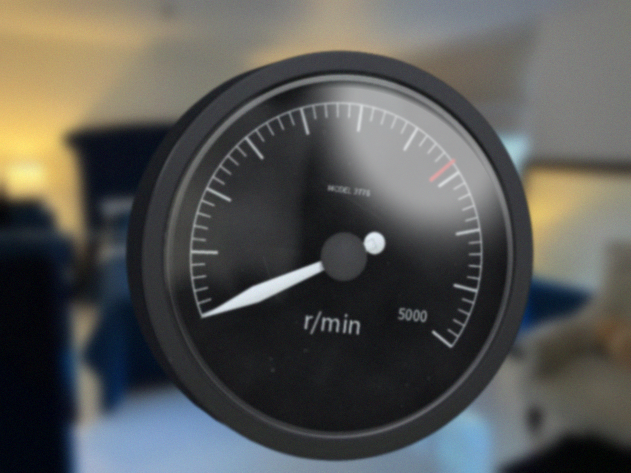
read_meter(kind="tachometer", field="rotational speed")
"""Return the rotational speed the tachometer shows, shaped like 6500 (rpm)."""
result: 0 (rpm)
